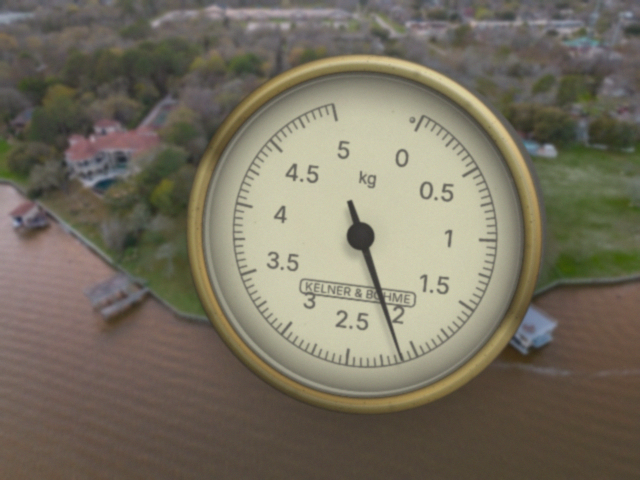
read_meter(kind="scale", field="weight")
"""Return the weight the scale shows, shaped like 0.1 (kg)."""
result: 2.1 (kg)
